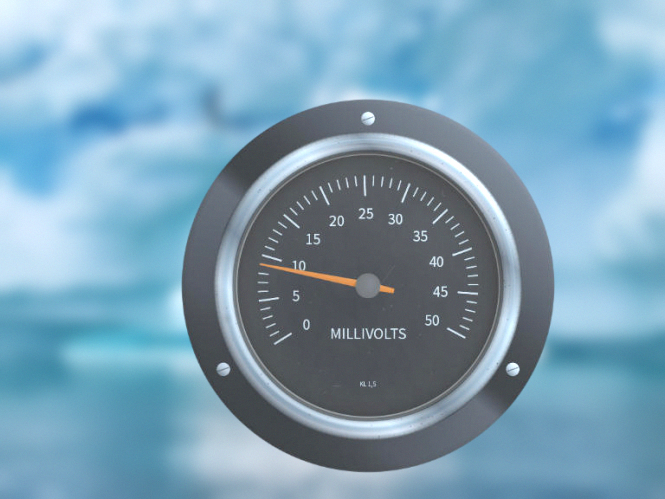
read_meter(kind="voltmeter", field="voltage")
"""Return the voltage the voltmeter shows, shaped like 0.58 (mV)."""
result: 9 (mV)
